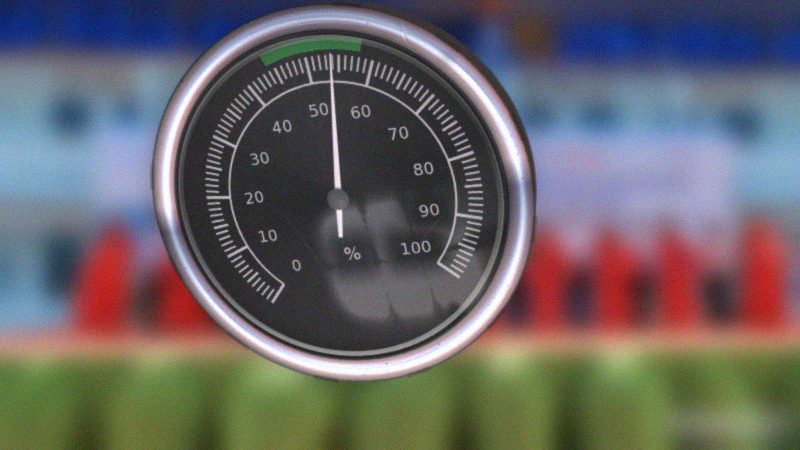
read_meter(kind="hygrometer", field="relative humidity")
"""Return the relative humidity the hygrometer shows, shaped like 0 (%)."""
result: 54 (%)
